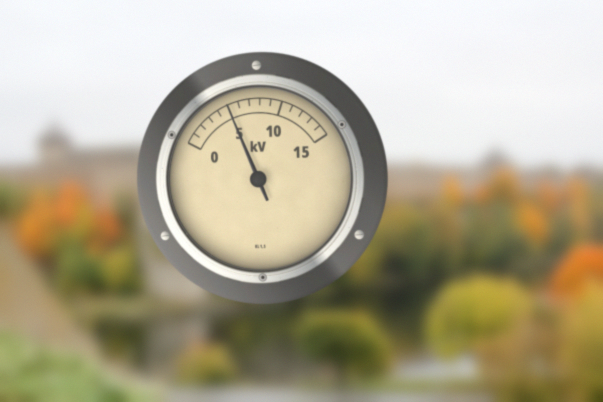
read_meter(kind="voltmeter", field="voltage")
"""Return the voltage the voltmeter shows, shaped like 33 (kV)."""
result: 5 (kV)
